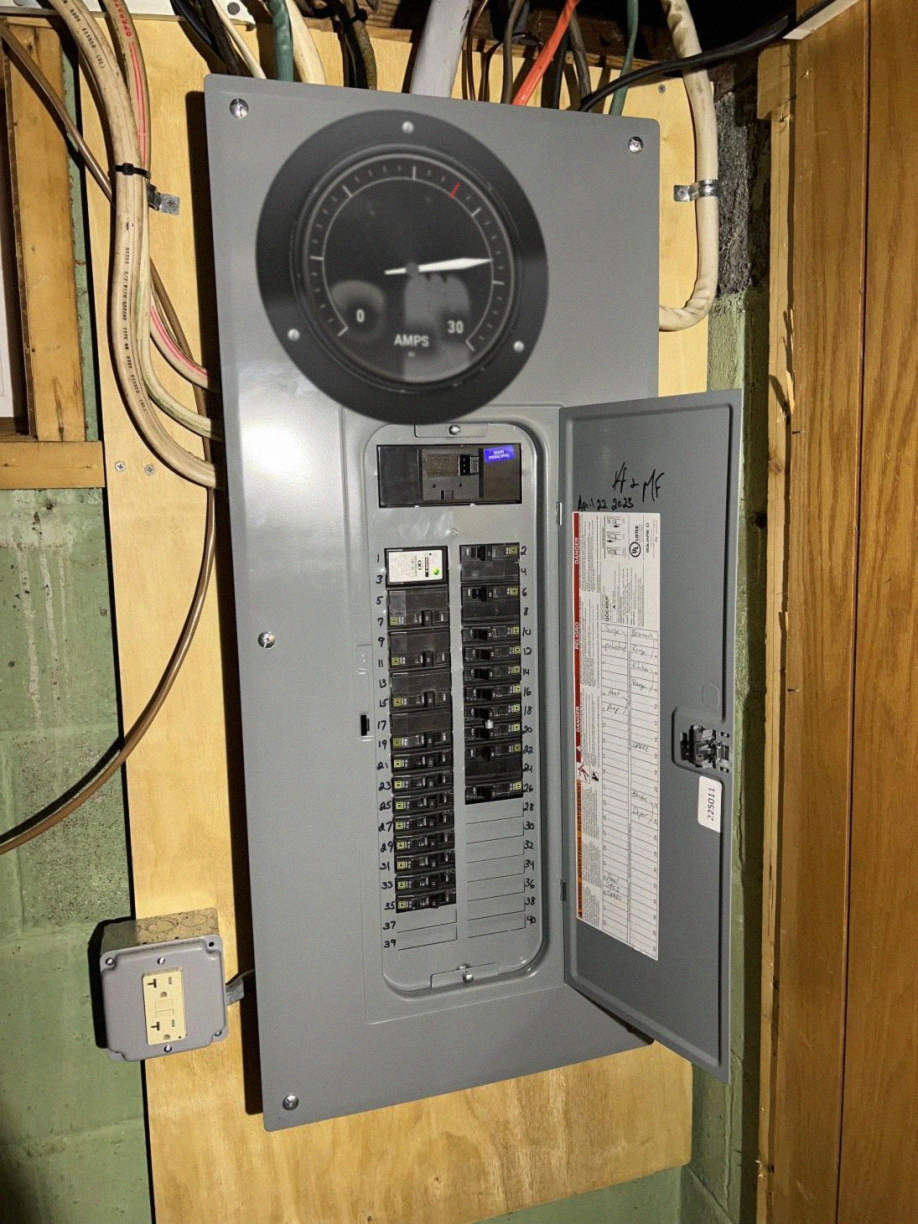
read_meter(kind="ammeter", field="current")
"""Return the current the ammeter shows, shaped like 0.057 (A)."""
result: 23.5 (A)
